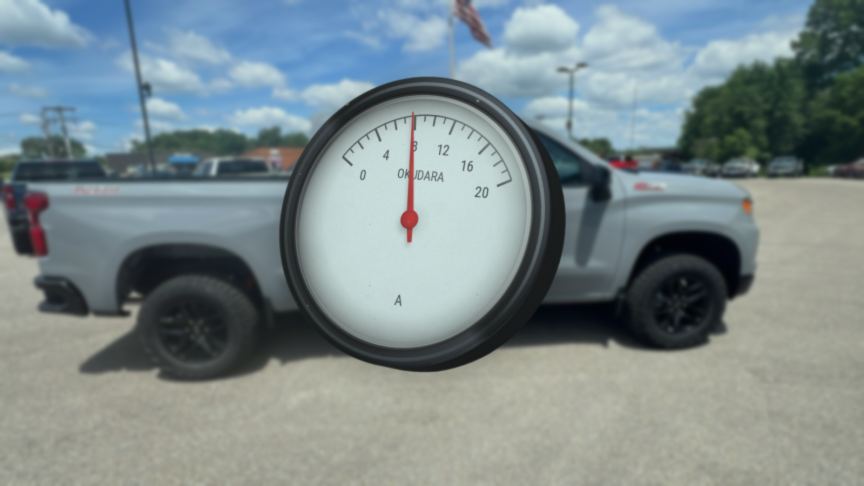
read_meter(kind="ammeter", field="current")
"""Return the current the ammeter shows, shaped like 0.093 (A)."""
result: 8 (A)
